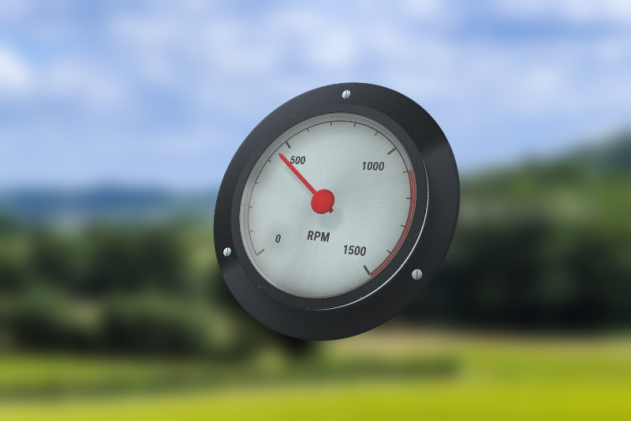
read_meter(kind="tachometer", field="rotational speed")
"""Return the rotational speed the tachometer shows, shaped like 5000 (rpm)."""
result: 450 (rpm)
